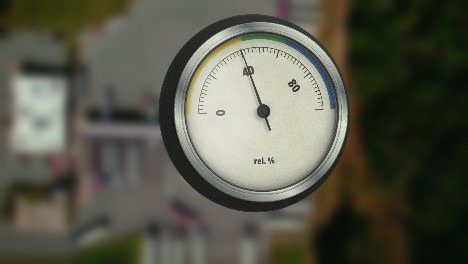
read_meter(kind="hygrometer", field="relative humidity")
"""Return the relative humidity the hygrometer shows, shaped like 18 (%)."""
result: 40 (%)
